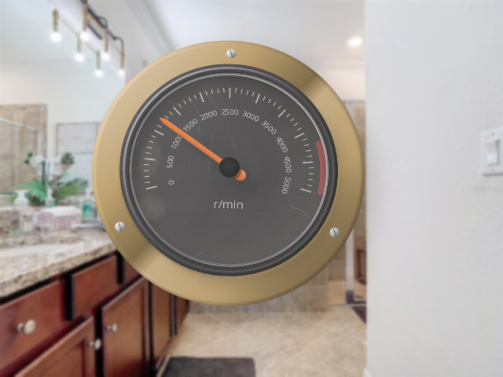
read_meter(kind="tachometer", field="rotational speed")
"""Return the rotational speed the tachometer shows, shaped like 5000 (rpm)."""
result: 1200 (rpm)
